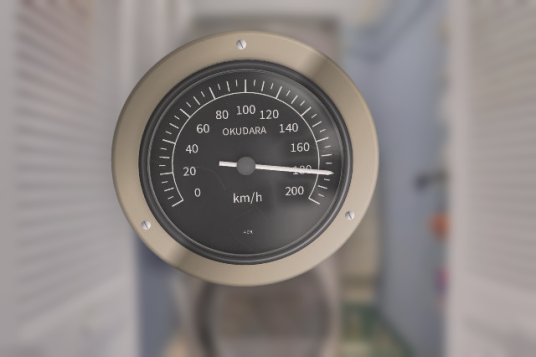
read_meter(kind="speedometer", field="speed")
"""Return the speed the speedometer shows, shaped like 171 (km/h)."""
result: 180 (km/h)
